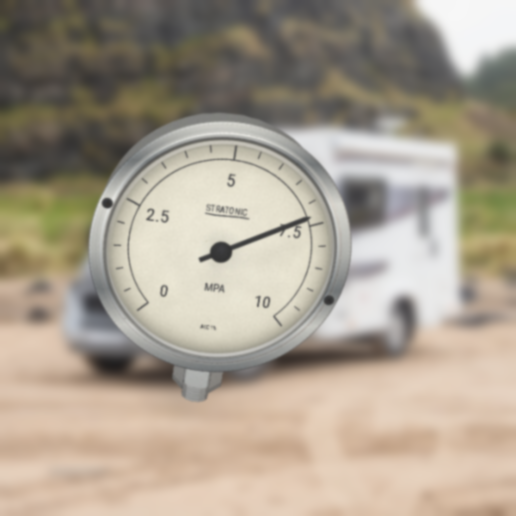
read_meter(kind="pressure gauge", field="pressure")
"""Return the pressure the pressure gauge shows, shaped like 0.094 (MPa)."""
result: 7.25 (MPa)
